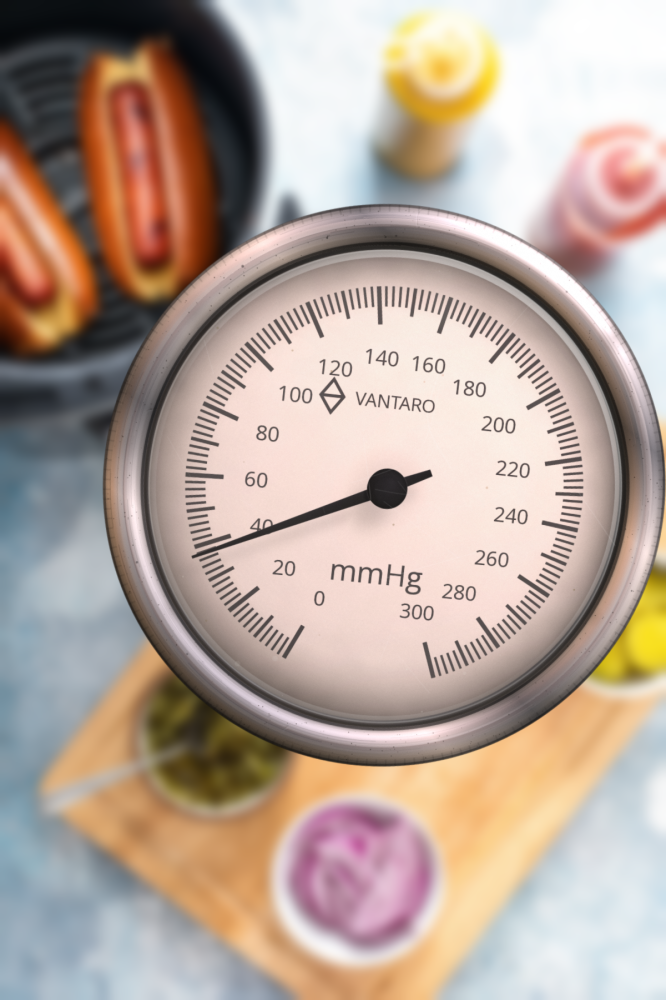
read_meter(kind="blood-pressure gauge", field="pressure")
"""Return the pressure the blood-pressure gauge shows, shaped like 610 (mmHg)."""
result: 38 (mmHg)
